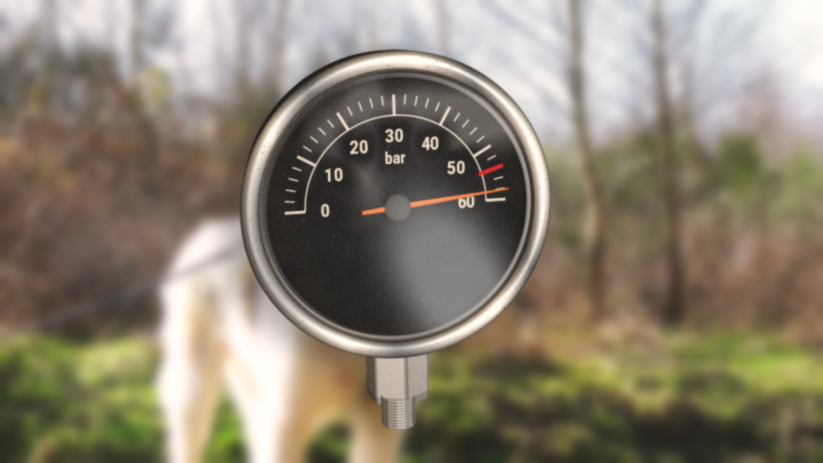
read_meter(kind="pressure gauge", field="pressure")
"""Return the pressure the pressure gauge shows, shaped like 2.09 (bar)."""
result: 58 (bar)
